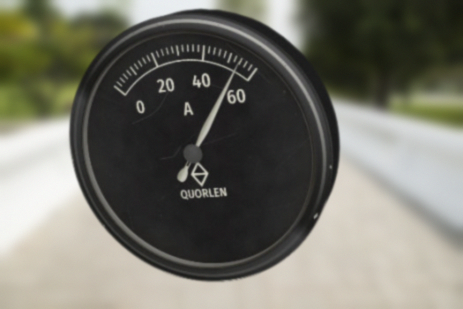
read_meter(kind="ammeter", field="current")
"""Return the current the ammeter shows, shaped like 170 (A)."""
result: 54 (A)
